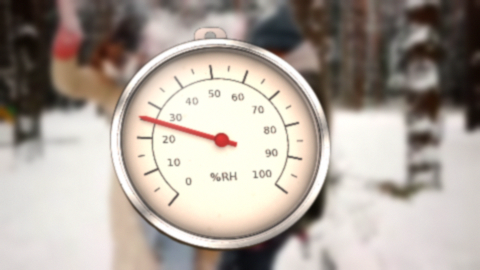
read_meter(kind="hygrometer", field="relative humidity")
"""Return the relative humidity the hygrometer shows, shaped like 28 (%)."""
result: 25 (%)
